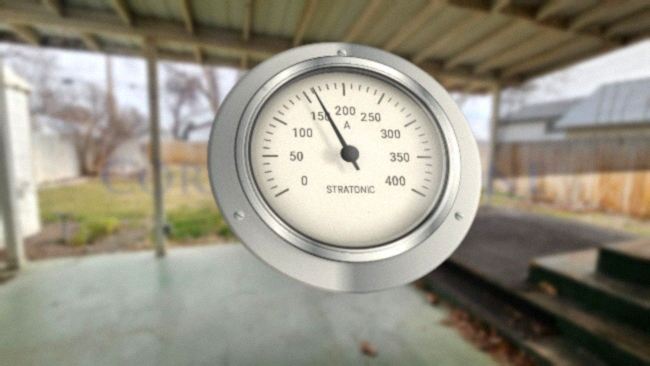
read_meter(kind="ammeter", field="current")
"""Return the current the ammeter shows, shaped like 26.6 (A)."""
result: 160 (A)
